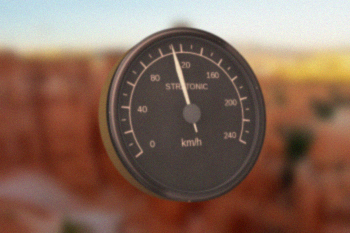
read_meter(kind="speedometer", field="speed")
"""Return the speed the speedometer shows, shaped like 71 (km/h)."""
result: 110 (km/h)
